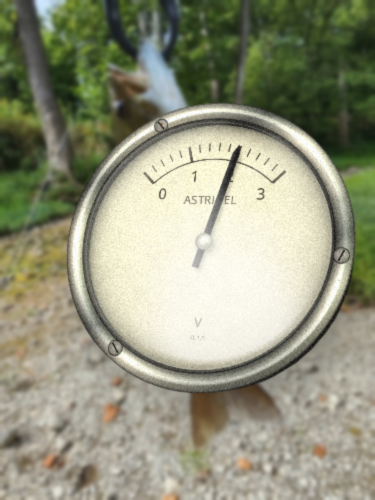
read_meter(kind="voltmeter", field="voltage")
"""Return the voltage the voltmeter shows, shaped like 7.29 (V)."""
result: 2 (V)
